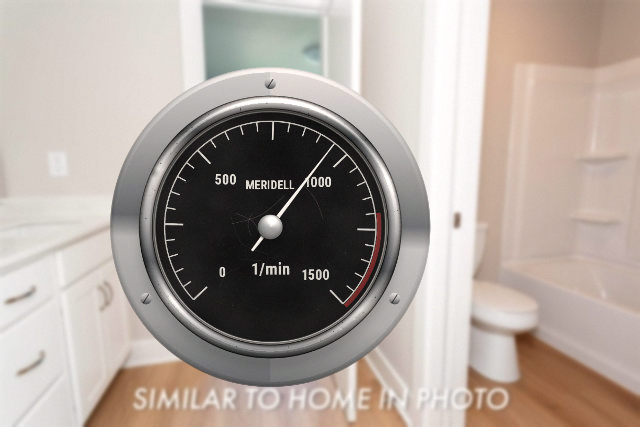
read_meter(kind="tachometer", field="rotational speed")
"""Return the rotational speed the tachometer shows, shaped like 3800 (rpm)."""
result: 950 (rpm)
